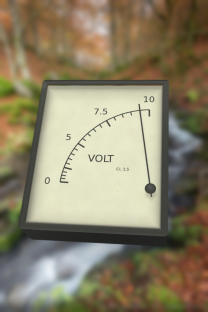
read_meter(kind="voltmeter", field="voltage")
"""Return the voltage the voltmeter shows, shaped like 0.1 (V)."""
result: 9.5 (V)
